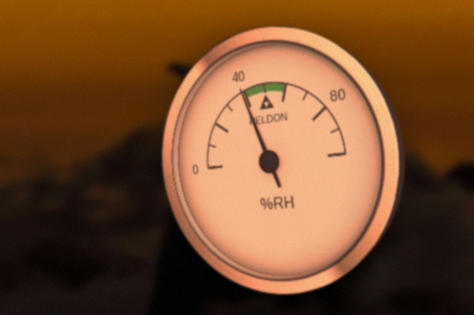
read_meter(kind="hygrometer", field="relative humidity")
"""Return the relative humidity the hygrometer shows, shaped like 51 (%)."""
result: 40 (%)
